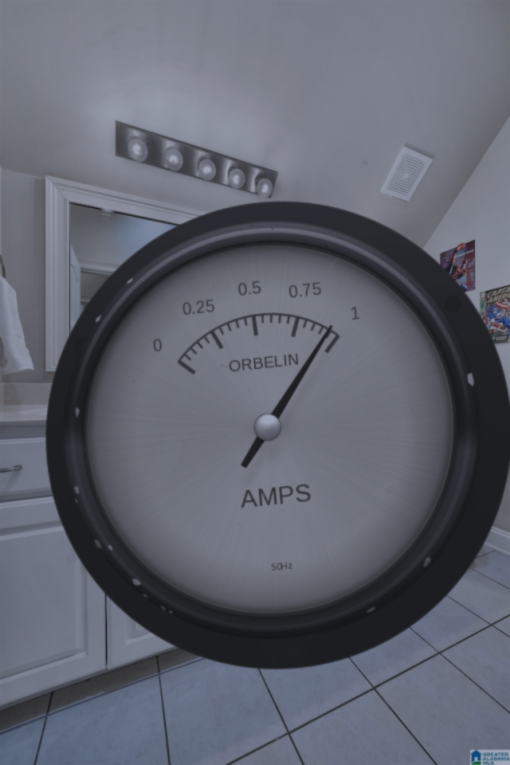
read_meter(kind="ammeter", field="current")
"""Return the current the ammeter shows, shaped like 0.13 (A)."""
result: 0.95 (A)
